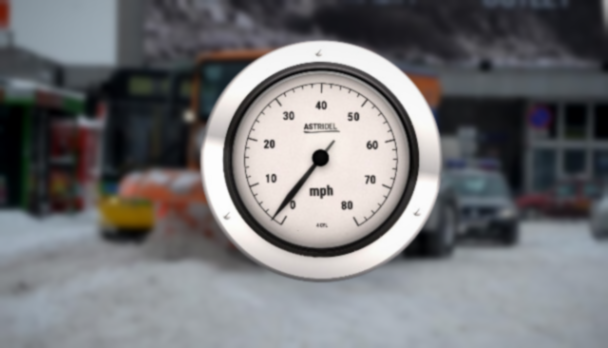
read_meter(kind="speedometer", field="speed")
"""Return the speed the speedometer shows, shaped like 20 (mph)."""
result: 2 (mph)
